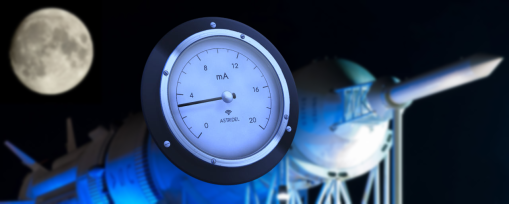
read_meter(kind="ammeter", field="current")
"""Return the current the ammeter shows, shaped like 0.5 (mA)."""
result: 3 (mA)
